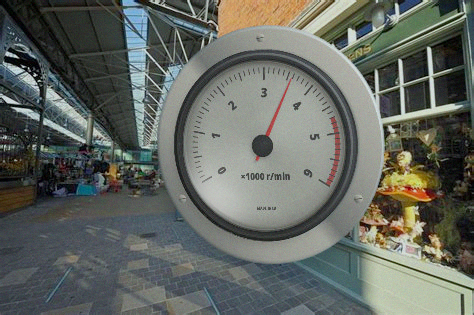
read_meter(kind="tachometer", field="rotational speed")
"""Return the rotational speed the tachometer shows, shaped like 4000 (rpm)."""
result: 3600 (rpm)
